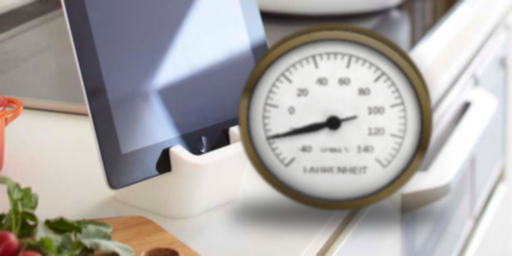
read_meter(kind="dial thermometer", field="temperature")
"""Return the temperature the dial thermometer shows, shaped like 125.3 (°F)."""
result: -20 (°F)
